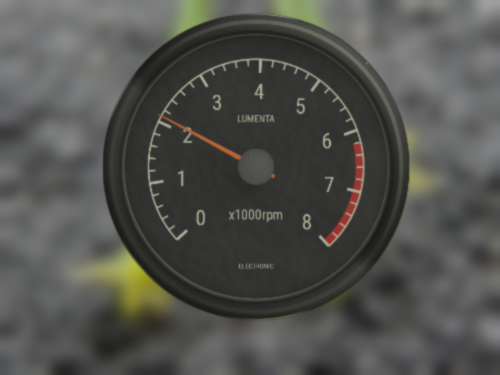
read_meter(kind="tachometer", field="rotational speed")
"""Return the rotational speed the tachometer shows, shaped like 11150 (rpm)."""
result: 2100 (rpm)
